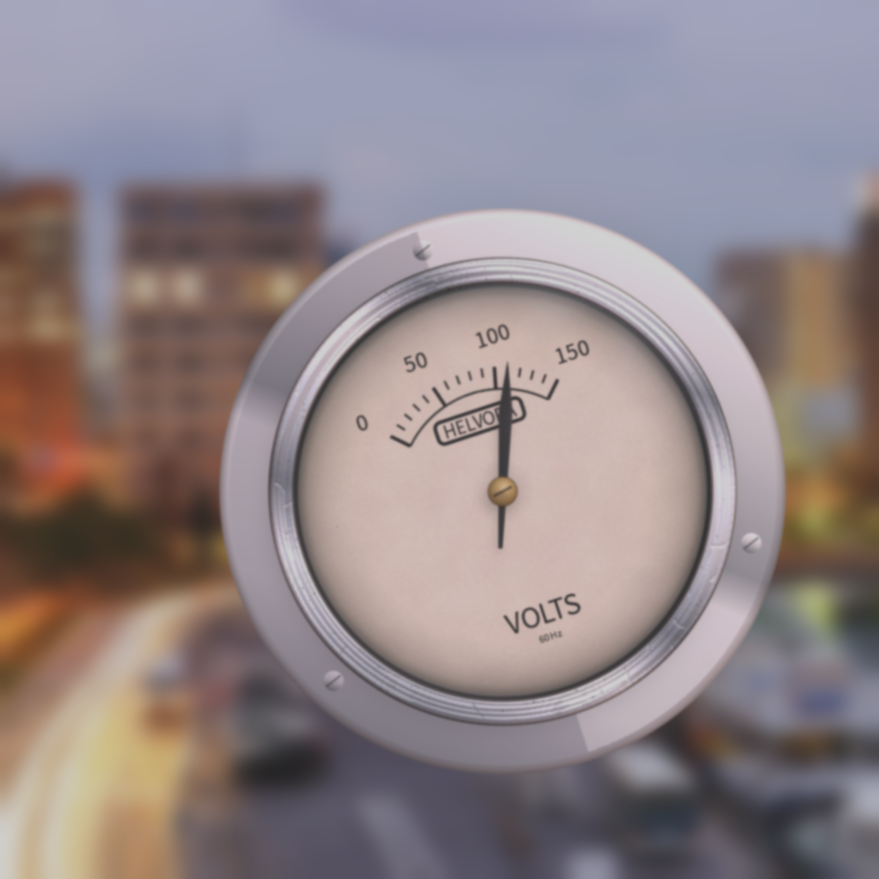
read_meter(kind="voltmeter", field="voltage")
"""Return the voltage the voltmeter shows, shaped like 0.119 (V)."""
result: 110 (V)
